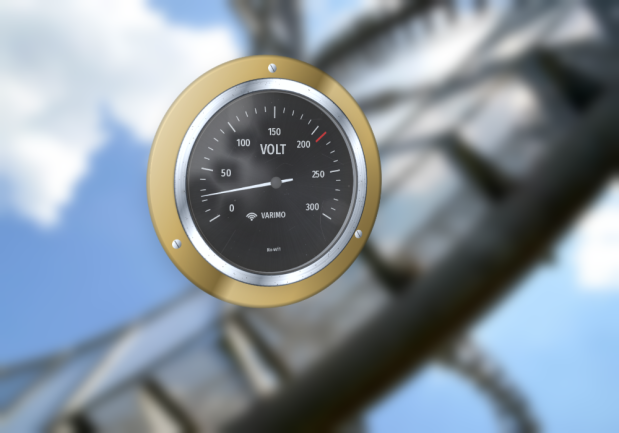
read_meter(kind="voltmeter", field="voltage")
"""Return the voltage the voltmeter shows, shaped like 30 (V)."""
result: 25 (V)
